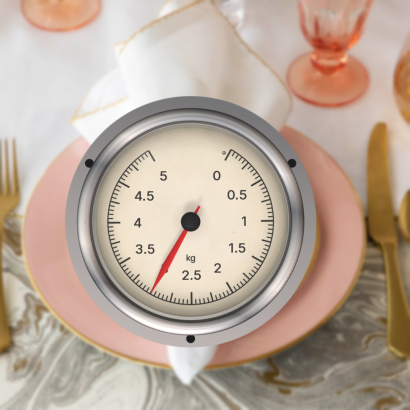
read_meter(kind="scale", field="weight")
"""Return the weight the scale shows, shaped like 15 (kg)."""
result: 3 (kg)
